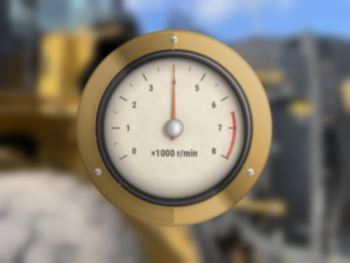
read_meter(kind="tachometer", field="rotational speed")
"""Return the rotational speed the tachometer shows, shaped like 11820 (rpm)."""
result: 4000 (rpm)
